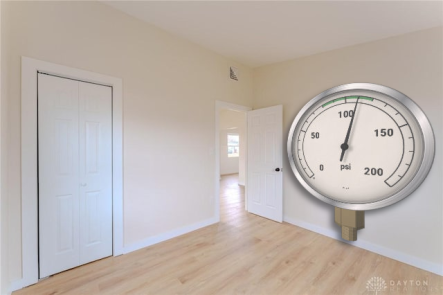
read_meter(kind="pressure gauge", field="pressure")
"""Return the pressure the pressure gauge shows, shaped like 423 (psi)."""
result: 110 (psi)
